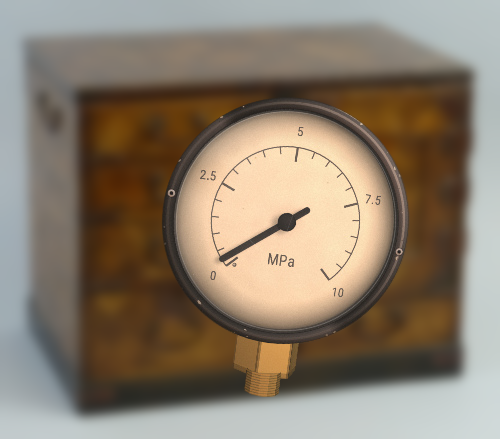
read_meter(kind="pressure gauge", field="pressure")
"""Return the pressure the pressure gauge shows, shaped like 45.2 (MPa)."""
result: 0.25 (MPa)
